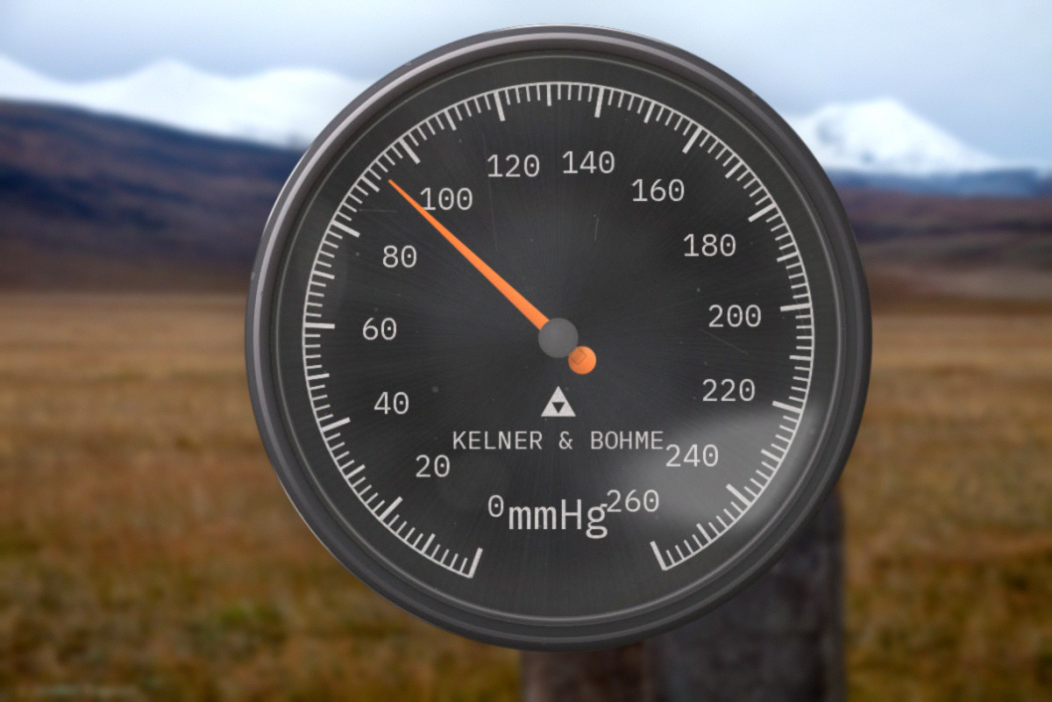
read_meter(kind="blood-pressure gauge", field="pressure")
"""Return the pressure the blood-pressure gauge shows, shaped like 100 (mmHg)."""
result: 93 (mmHg)
